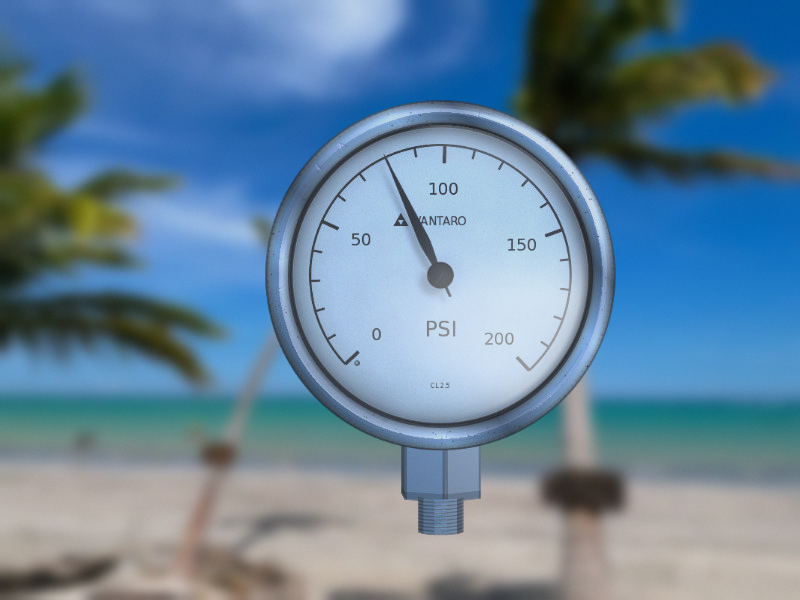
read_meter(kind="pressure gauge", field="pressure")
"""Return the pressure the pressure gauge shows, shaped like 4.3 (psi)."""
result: 80 (psi)
